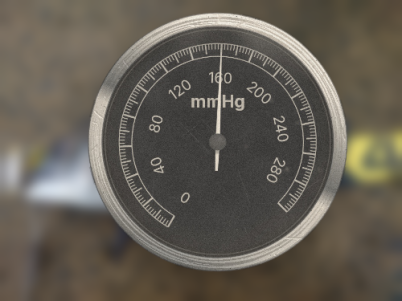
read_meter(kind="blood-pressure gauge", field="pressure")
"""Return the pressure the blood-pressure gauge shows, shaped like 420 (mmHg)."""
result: 160 (mmHg)
